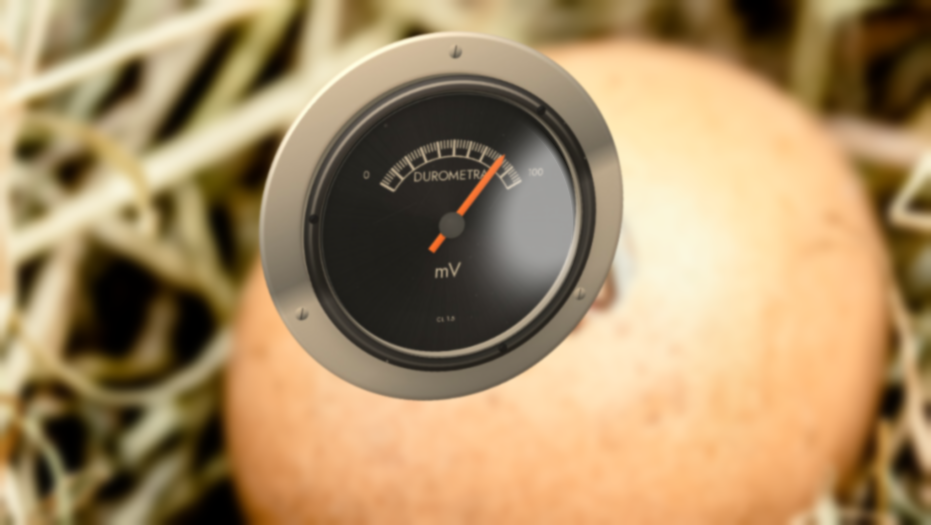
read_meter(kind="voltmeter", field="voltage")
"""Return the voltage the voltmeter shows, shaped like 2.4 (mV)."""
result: 80 (mV)
